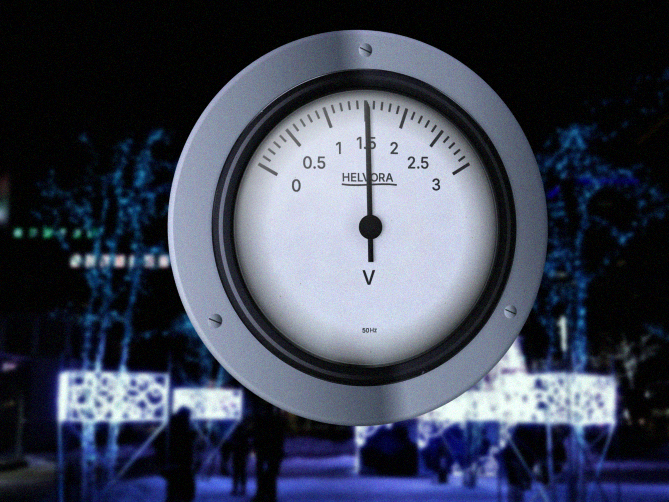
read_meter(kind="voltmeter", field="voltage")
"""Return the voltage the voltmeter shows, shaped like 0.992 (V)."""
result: 1.5 (V)
